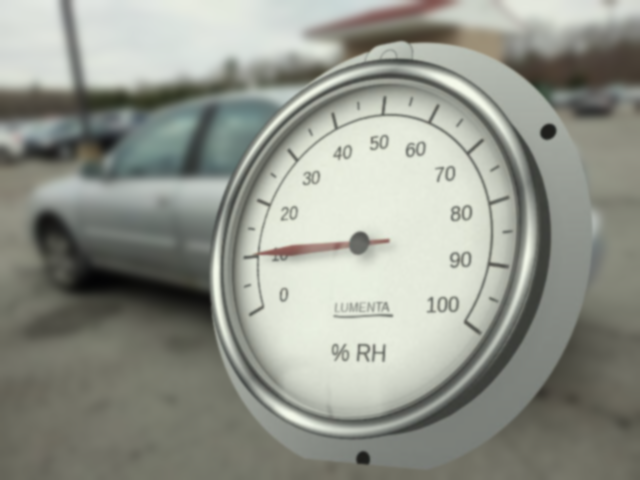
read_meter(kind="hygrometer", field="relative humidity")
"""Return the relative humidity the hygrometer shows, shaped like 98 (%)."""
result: 10 (%)
